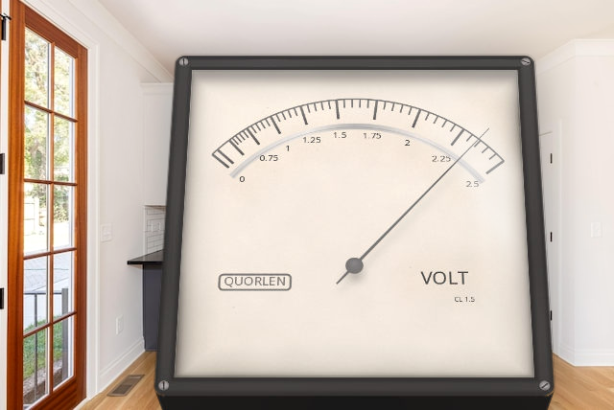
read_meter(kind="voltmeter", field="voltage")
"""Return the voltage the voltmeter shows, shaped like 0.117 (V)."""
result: 2.35 (V)
